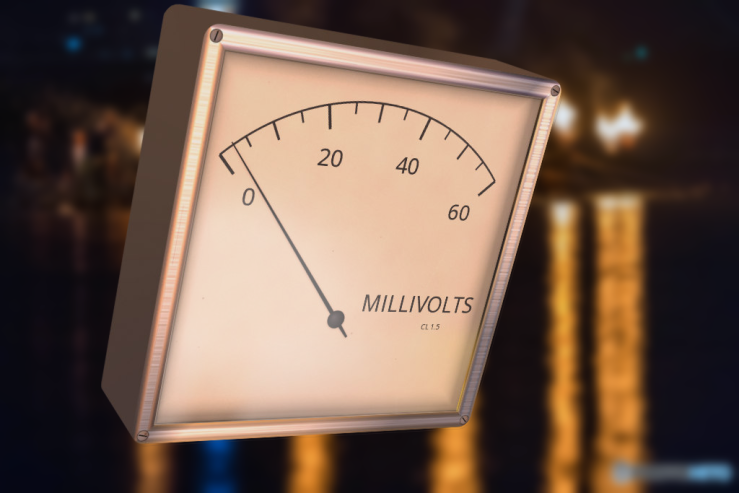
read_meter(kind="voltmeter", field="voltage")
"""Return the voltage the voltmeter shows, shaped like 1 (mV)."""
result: 2.5 (mV)
